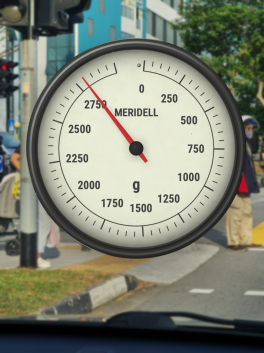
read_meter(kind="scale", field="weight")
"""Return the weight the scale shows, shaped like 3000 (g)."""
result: 2800 (g)
